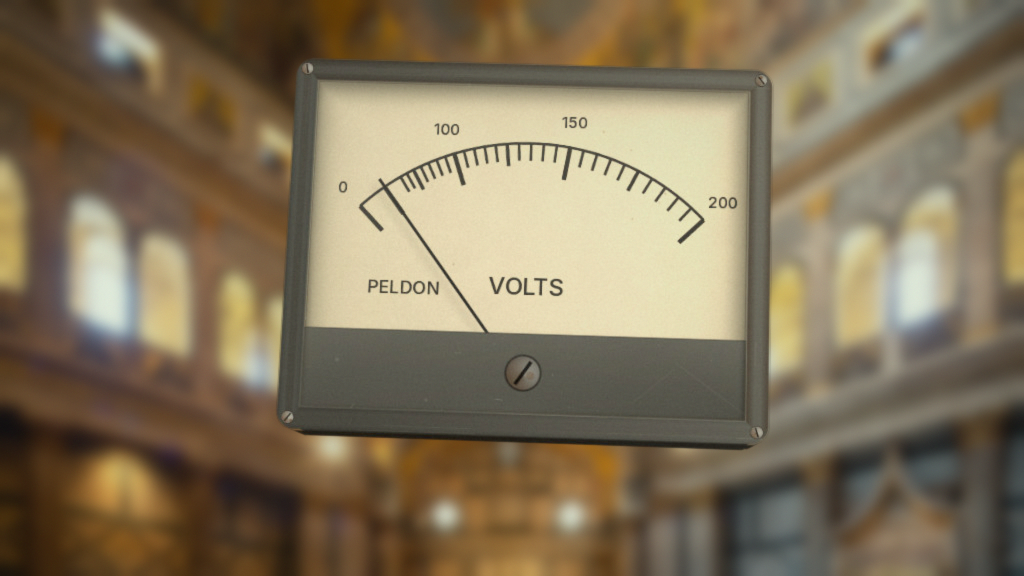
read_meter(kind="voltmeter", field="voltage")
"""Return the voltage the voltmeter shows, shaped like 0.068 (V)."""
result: 50 (V)
